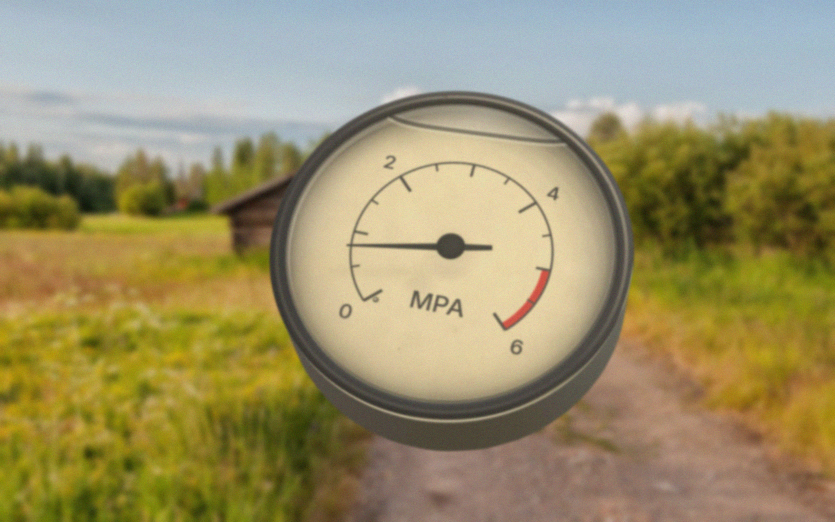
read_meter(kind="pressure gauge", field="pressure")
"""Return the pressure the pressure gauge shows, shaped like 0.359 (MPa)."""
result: 0.75 (MPa)
